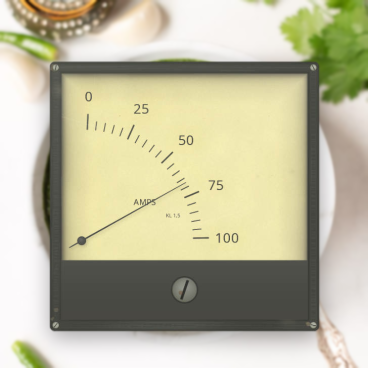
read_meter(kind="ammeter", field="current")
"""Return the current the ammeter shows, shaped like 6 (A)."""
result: 67.5 (A)
